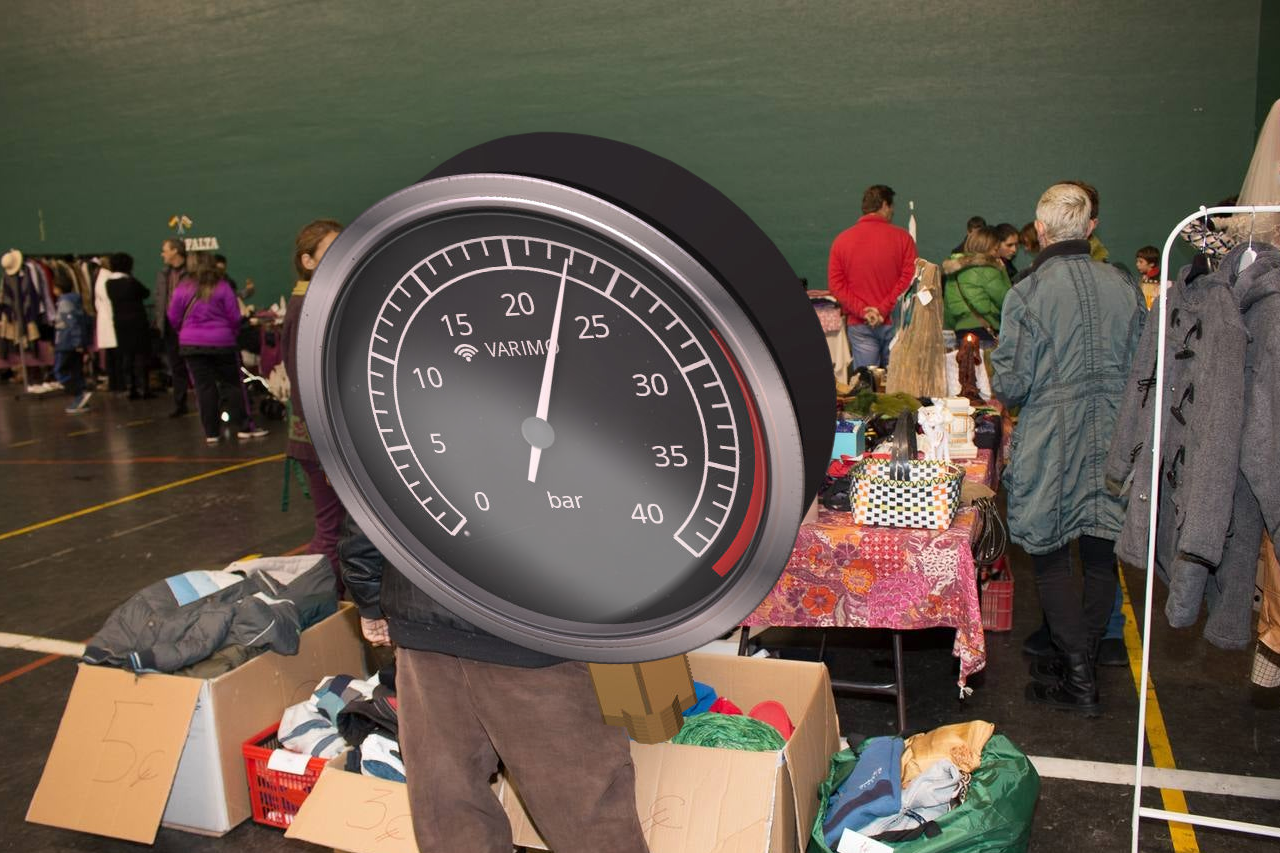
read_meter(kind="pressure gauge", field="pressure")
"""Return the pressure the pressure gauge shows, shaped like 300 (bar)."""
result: 23 (bar)
